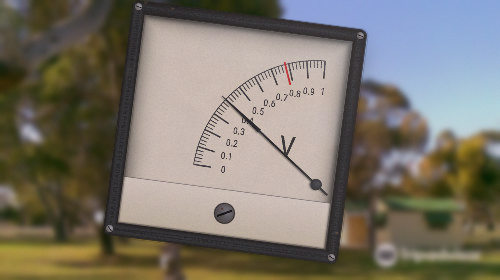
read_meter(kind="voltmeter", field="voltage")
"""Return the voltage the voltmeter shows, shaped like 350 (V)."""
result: 0.4 (V)
